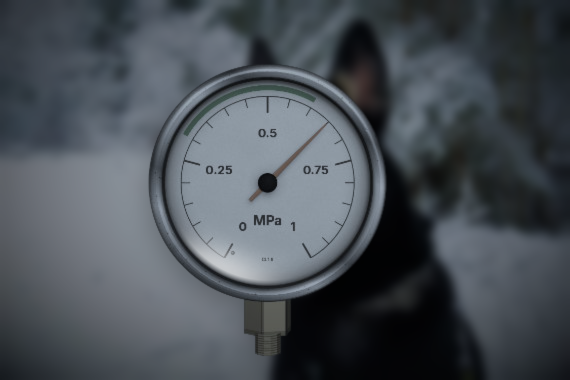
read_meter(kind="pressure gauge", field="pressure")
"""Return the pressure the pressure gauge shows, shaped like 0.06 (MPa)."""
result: 0.65 (MPa)
